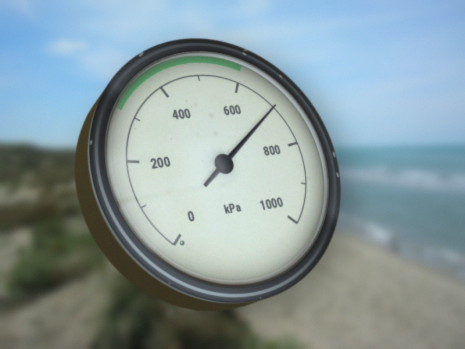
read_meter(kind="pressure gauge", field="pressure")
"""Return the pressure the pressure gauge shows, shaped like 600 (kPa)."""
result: 700 (kPa)
